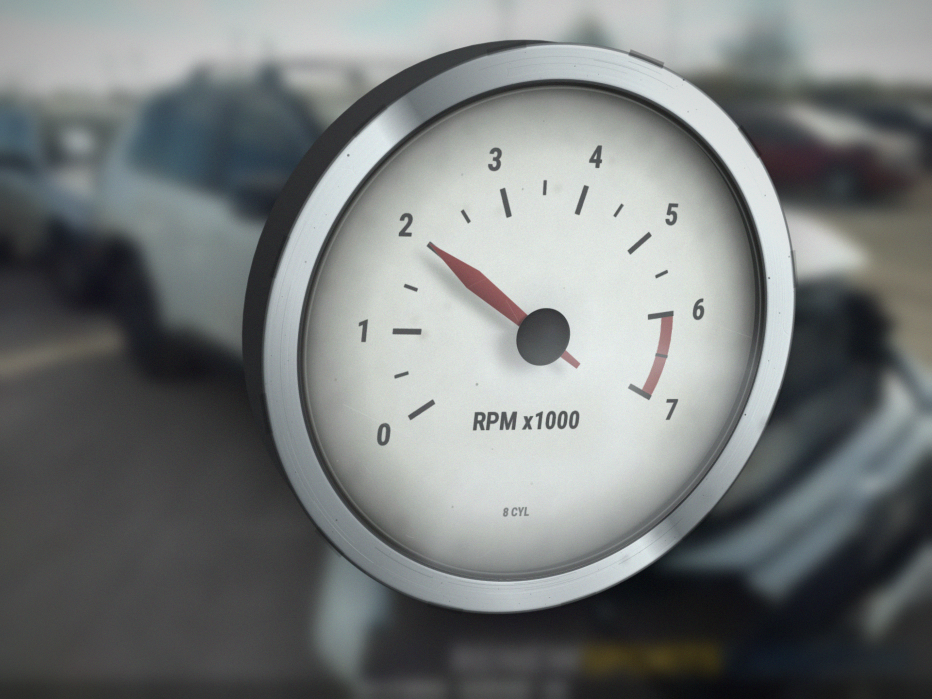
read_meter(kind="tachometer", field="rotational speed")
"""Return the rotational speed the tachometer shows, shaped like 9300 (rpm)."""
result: 2000 (rpm)
